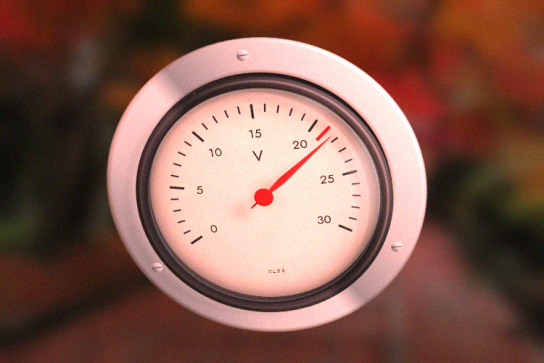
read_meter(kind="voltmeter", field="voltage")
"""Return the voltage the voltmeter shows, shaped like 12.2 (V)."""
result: 21.5 (V)
